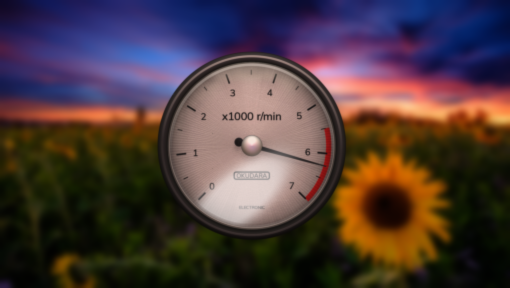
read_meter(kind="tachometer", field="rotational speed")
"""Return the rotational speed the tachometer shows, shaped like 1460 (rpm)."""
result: 6250 (rpm)
